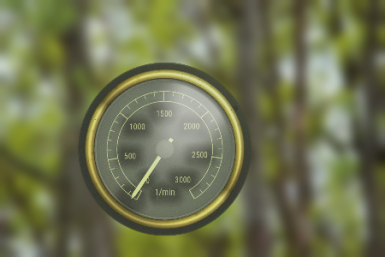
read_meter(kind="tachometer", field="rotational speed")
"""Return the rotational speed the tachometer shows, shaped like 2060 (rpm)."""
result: 50 (rpm)
